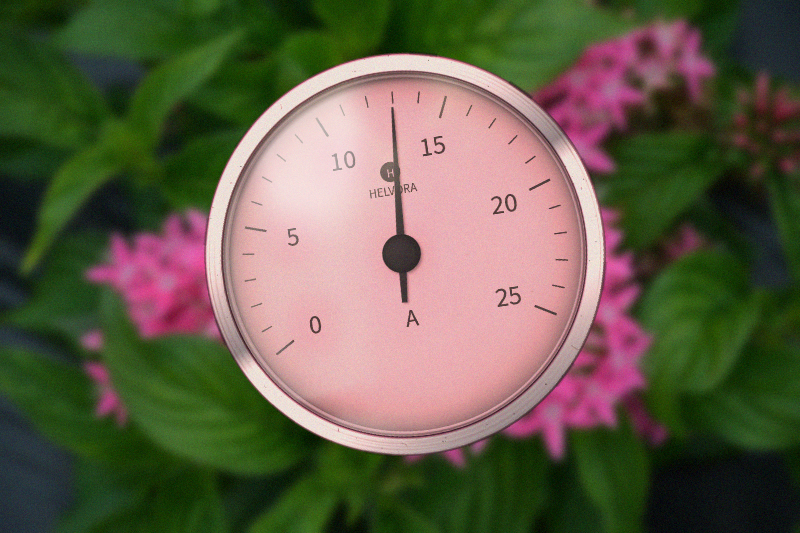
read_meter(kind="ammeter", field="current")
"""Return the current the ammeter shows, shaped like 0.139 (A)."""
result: 13 (A)
